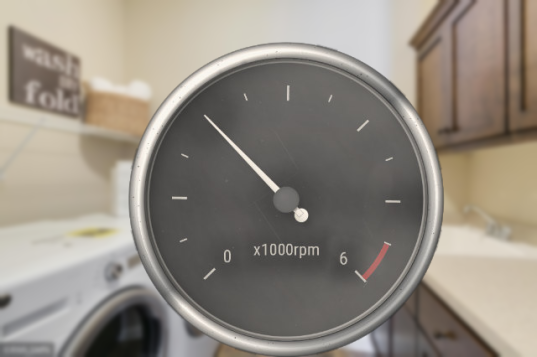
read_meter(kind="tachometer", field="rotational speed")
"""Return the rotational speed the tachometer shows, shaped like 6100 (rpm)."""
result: 2000 (rpm)
